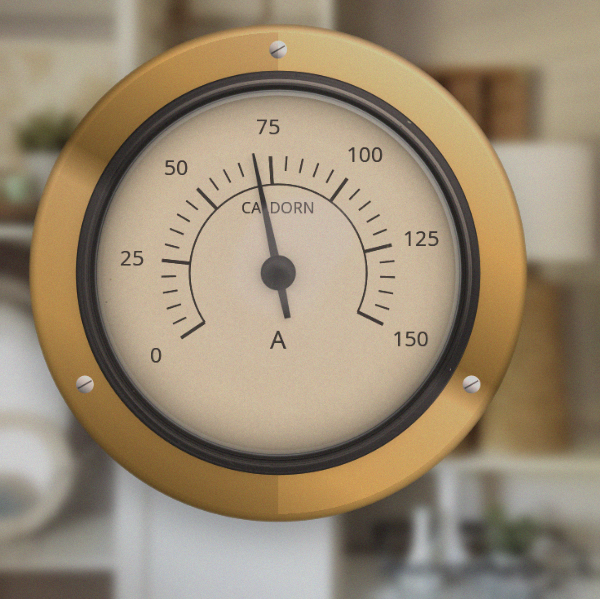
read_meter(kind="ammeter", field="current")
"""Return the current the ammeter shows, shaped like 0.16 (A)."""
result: 70 (A)
